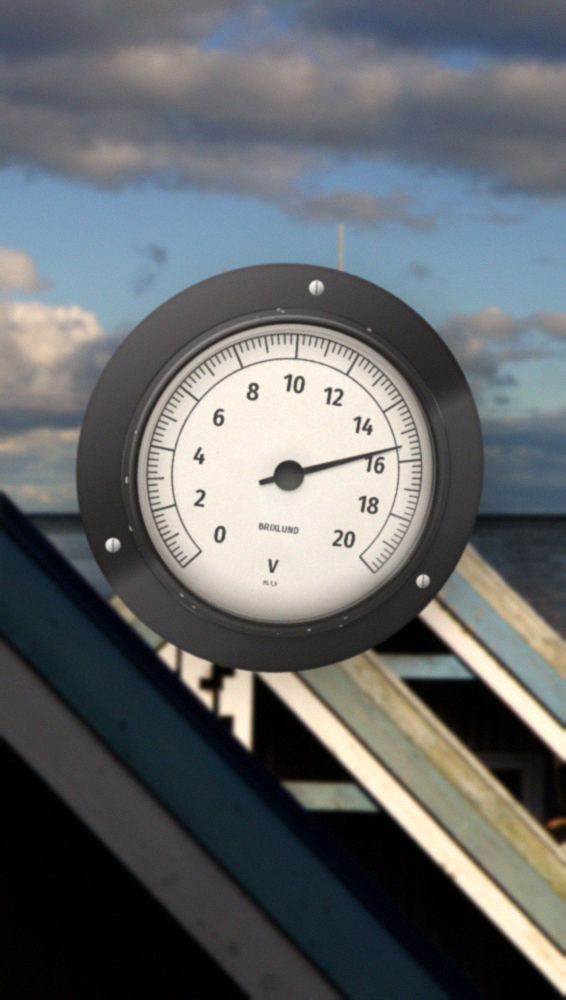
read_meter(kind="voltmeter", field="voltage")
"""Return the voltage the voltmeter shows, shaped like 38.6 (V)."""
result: 15.4 (V)
